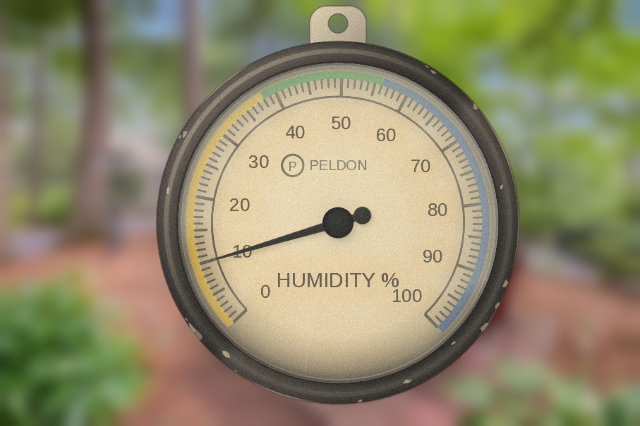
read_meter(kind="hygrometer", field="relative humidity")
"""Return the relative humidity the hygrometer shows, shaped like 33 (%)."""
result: 10 (%)
